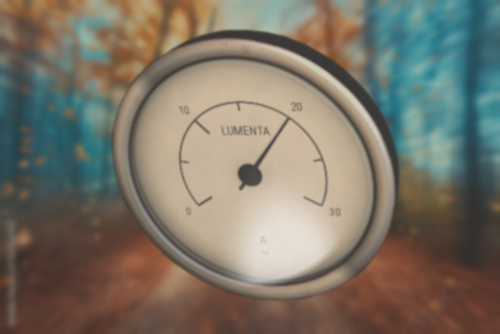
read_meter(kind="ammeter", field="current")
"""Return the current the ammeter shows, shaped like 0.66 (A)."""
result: 20 (A)
